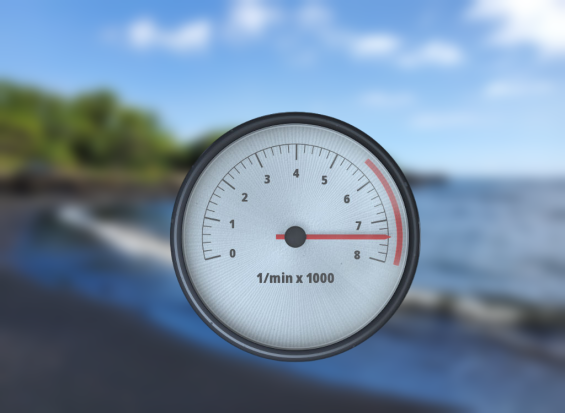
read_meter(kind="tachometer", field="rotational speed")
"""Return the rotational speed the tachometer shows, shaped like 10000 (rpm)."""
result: 7400 (rpm)
